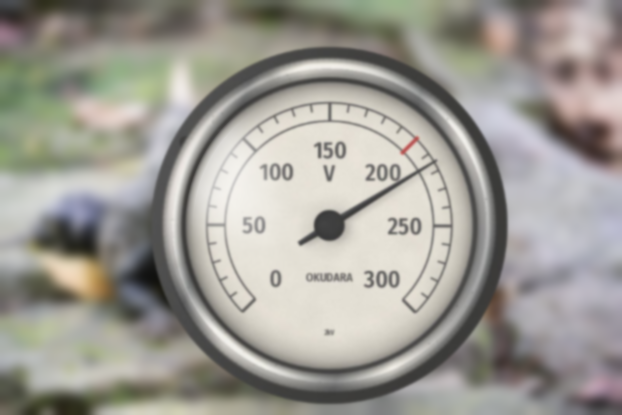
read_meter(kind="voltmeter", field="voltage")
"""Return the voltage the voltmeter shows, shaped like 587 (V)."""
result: 215 (V)
